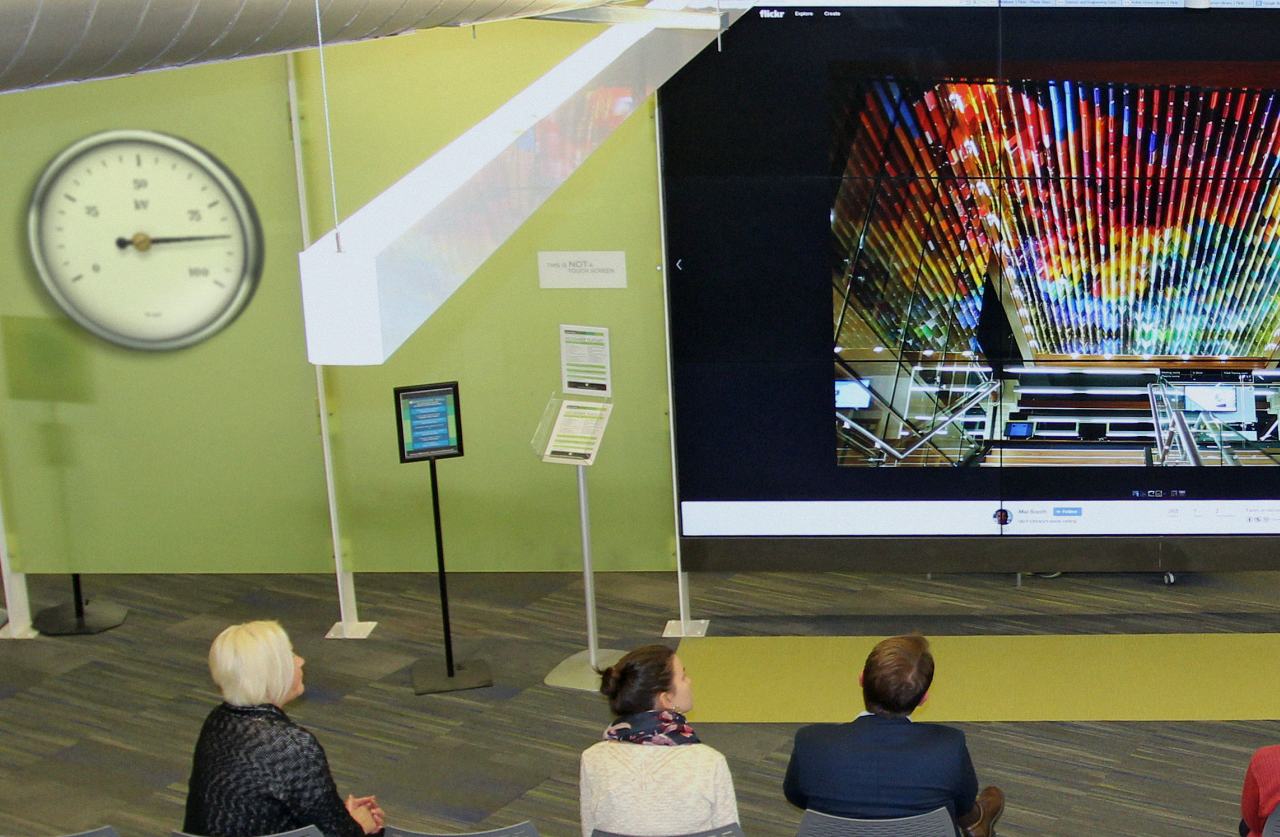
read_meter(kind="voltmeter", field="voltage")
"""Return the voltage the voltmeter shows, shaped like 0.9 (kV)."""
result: 85 (kV)
